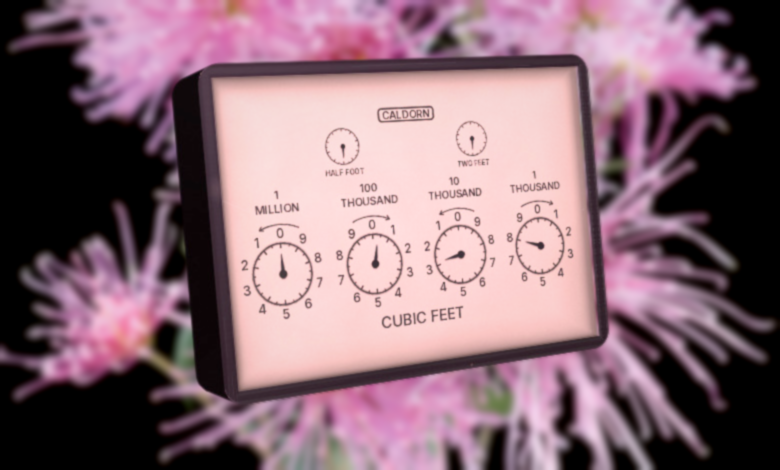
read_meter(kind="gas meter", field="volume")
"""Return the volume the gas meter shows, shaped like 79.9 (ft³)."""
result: 2800 (ft³)
